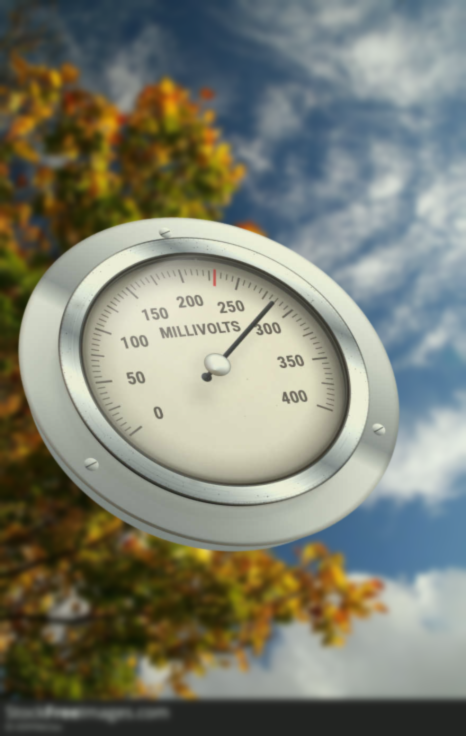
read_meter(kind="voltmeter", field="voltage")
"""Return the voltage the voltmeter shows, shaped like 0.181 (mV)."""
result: 285 (mV)
